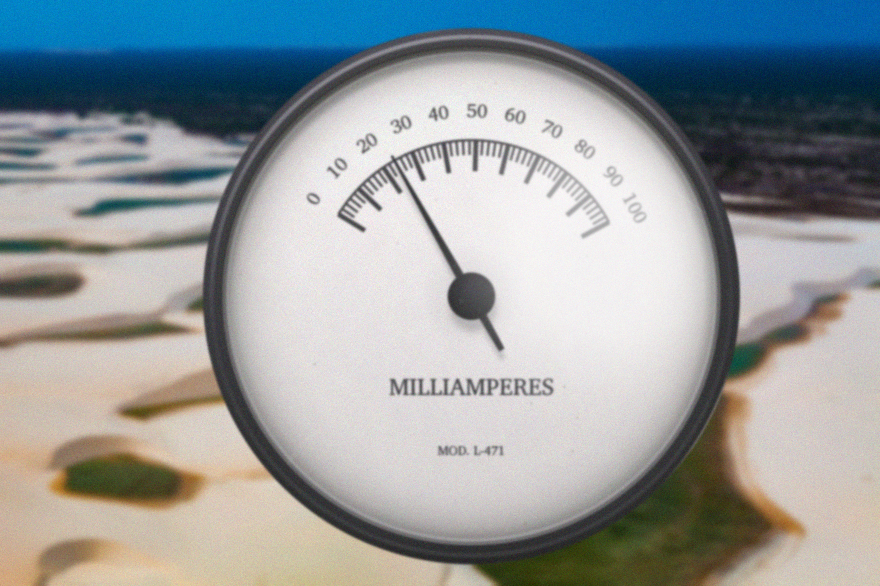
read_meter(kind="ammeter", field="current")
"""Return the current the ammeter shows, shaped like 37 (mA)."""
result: 24 (mA)
